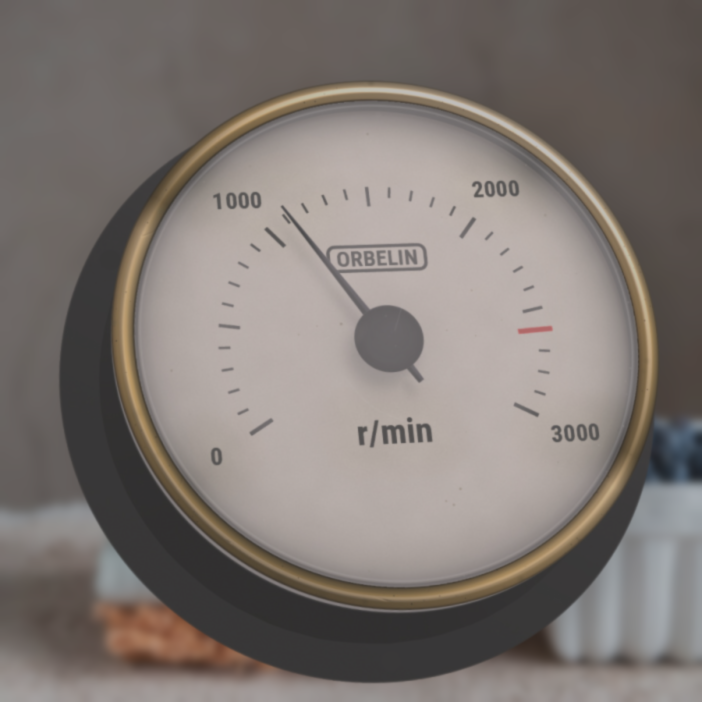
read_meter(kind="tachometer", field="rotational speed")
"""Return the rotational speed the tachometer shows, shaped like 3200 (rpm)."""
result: 1100 (rpm)
